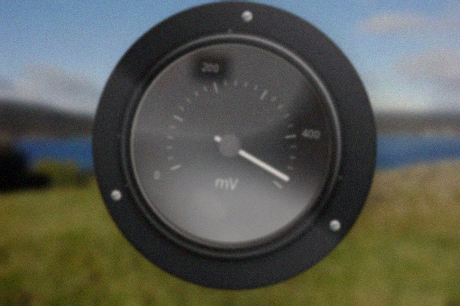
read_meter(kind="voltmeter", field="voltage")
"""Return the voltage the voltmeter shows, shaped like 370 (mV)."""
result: 480 (mV)
